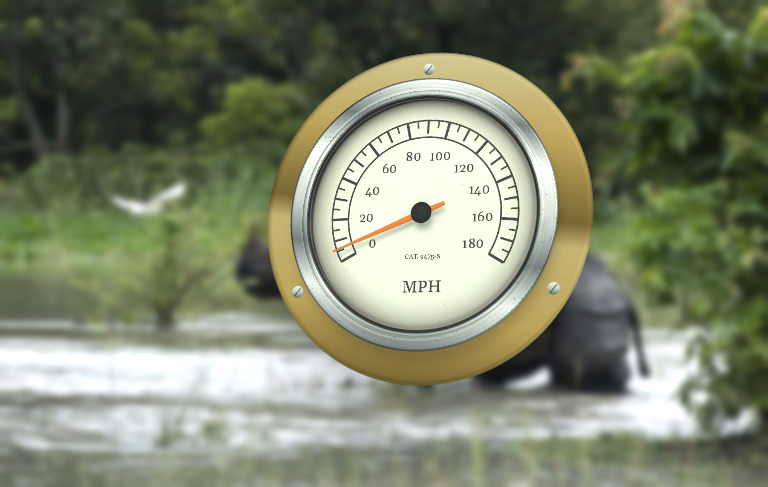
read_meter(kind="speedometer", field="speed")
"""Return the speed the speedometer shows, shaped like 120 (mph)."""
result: 5 (mph)
